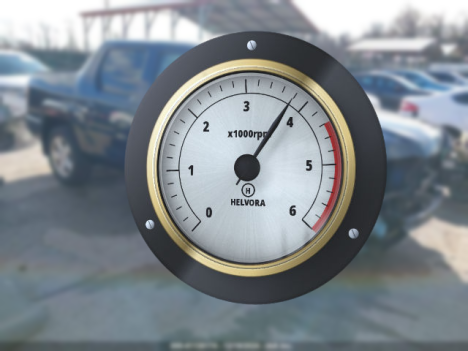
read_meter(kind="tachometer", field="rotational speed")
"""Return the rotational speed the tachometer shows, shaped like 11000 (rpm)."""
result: 3800 (rpm)
